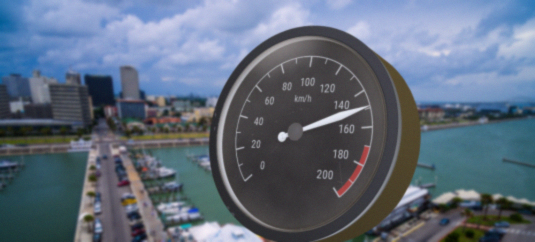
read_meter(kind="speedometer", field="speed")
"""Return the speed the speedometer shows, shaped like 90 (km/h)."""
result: 150 (km/h)
